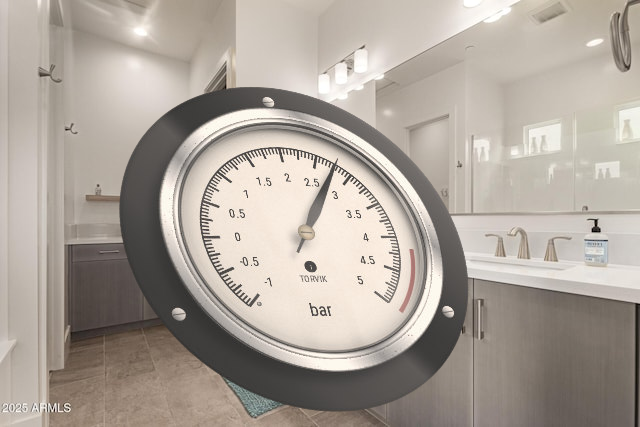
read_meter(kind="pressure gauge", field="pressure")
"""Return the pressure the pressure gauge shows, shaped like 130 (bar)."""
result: 2.75 (bar)
